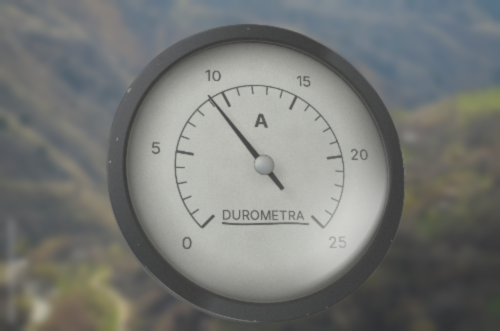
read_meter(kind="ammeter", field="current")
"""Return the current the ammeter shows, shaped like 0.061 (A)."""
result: 9 (A)
